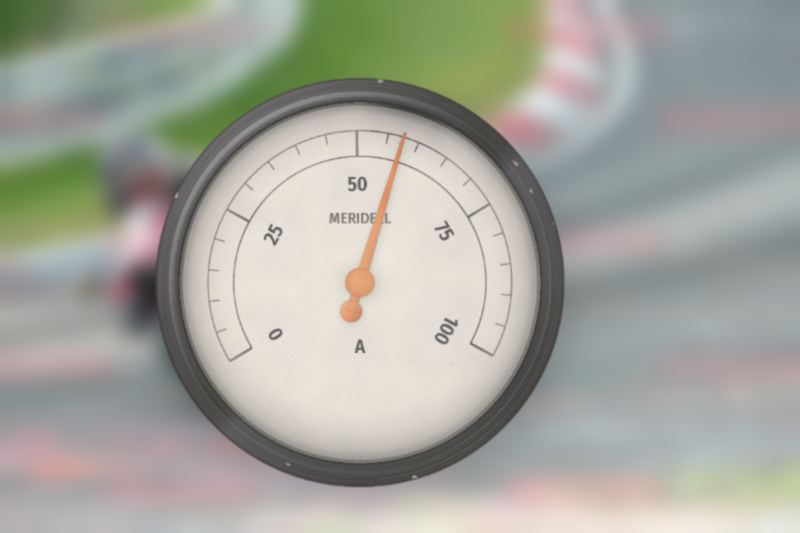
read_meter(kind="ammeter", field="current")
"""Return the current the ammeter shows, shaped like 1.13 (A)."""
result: 57.5 (A)
